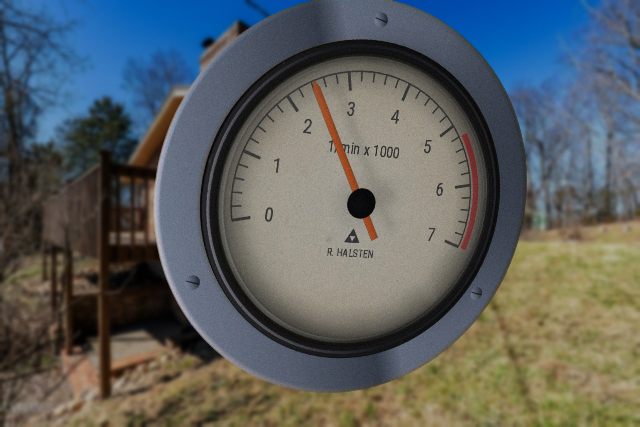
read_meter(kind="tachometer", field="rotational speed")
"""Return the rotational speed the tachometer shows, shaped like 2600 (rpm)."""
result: 2400 (rpm)
